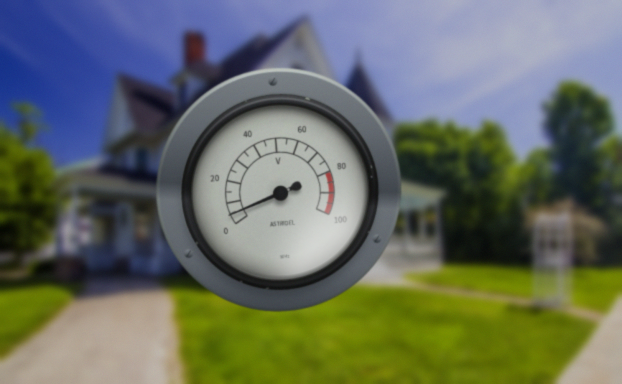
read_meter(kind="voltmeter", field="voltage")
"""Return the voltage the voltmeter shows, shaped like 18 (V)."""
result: 5 (V)
